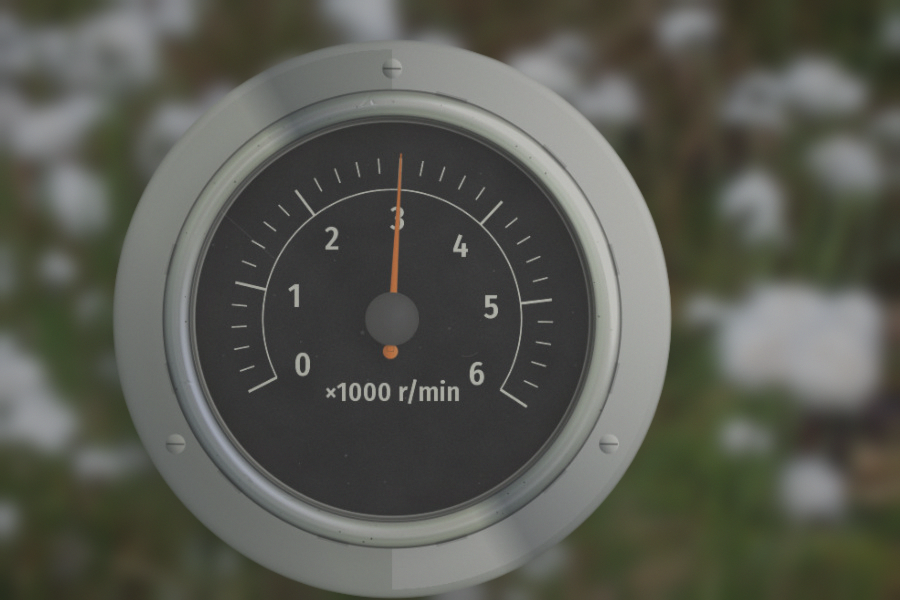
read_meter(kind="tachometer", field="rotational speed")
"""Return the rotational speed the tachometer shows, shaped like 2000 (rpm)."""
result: 3000 (rpm)
